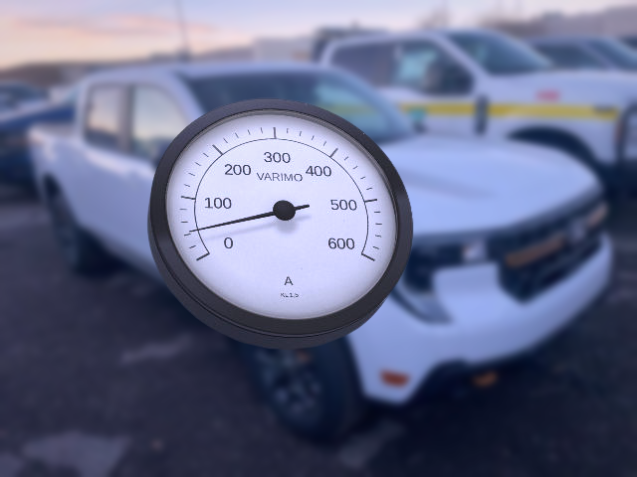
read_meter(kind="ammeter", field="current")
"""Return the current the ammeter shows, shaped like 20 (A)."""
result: 40 (A)
